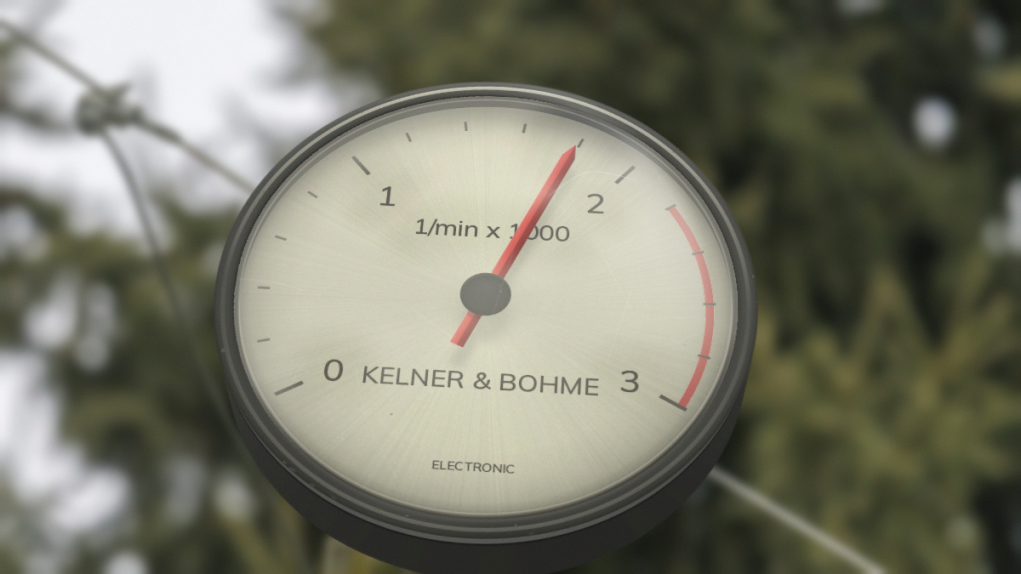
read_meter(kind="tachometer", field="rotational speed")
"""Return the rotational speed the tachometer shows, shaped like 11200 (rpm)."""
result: 1800 (rpm)
